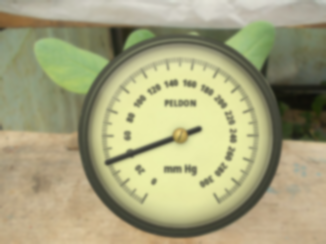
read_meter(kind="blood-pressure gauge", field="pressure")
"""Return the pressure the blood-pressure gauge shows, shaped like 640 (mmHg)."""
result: 40 (mmHg)
